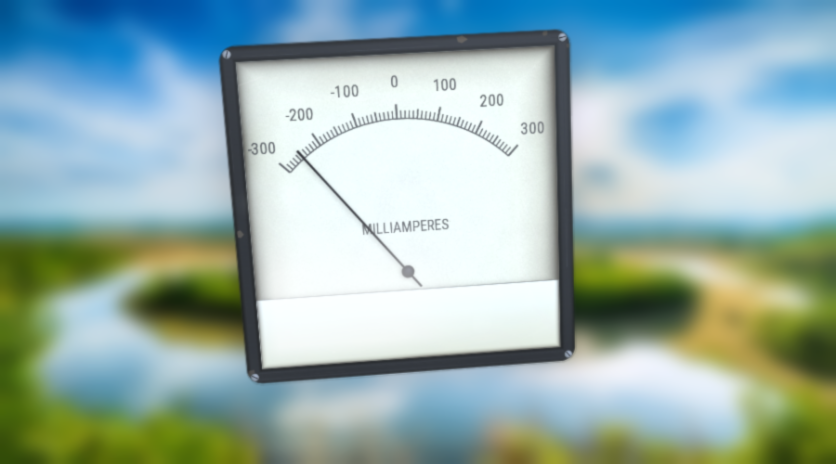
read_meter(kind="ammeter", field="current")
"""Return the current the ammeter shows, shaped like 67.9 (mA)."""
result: -250 (mA)
